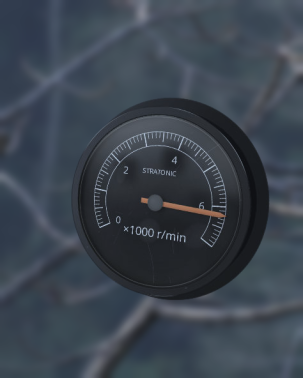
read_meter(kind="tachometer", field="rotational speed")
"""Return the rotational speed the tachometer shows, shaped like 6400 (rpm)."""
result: 6200 (rpm)
